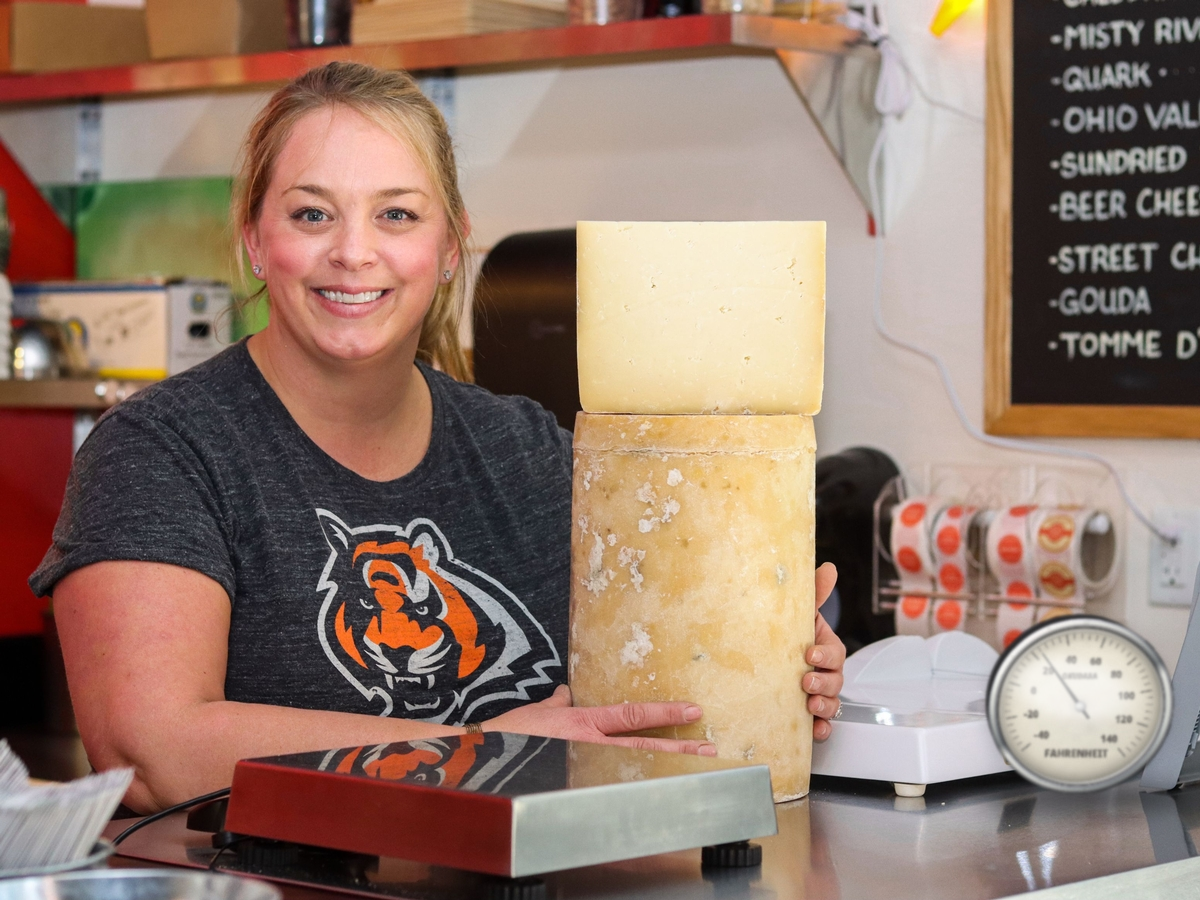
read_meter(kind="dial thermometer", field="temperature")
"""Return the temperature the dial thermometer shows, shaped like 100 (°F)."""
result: 24 (°F)
